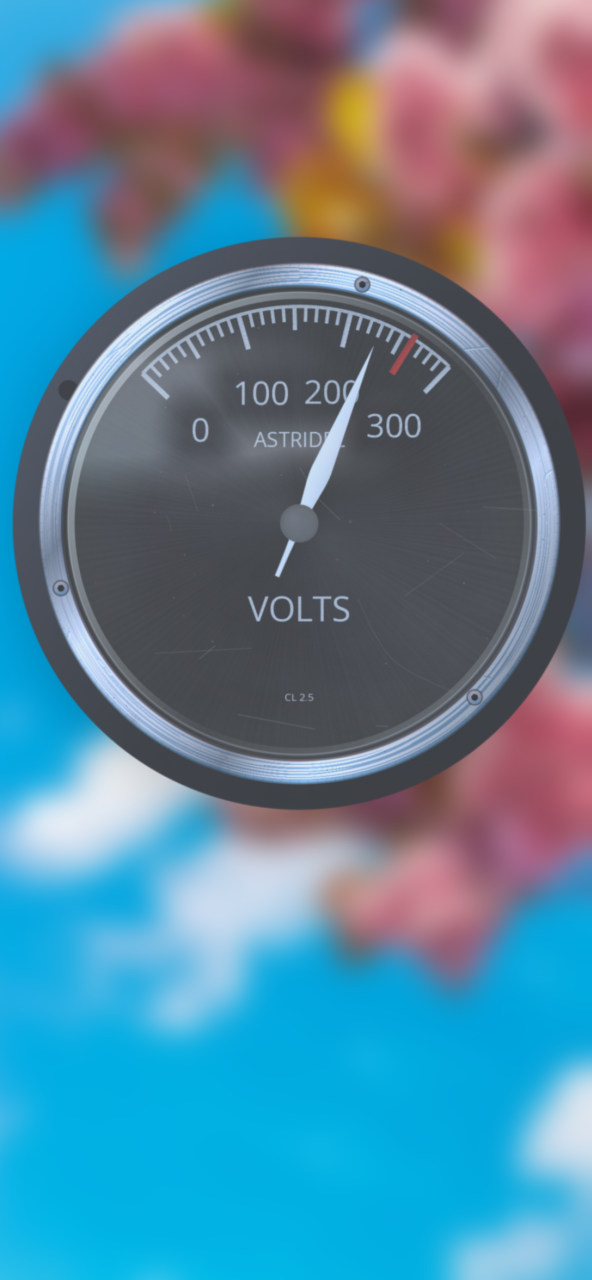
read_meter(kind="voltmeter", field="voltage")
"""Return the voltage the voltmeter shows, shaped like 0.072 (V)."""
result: 230 (V)
